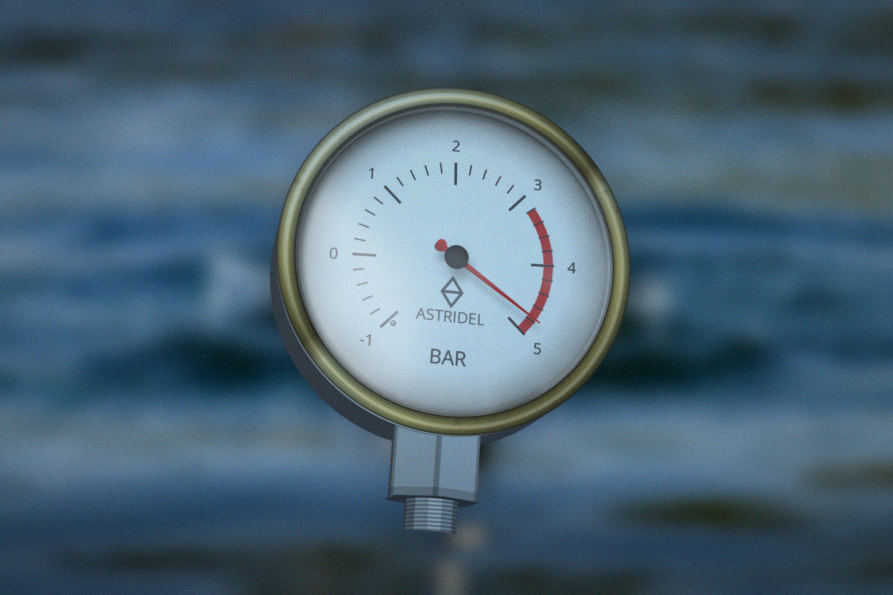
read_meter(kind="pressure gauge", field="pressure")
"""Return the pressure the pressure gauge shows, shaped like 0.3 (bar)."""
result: 4.8 (bar)
